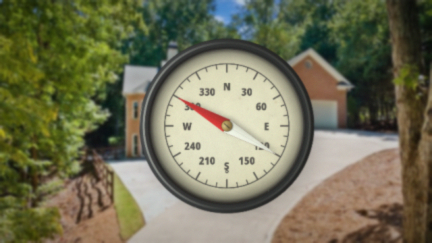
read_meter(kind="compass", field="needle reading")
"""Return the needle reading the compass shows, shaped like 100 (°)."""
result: 300 (°)
